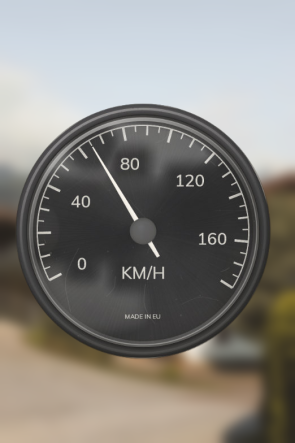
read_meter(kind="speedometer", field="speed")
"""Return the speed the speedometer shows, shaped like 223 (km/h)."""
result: 65 (km/h)
